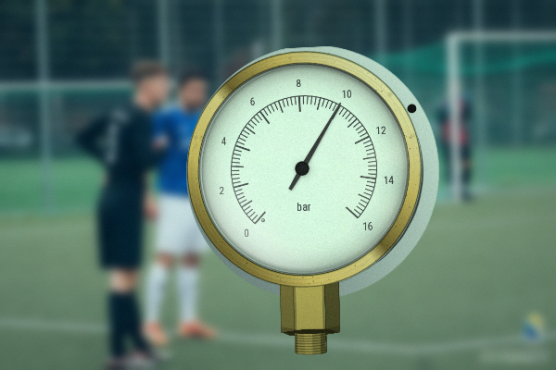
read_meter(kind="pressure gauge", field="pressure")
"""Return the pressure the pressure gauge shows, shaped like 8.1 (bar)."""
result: 10 (bar)
